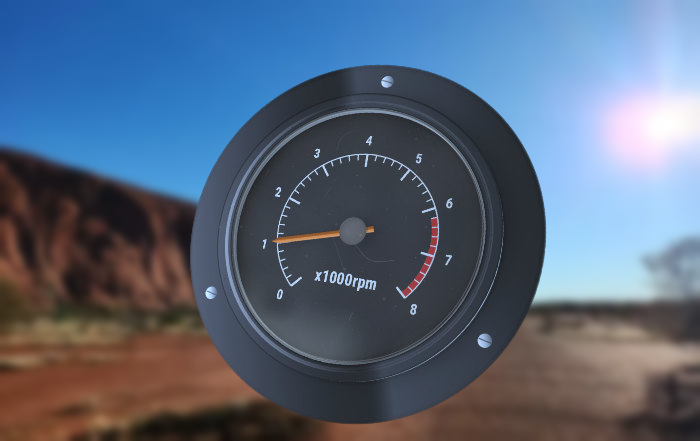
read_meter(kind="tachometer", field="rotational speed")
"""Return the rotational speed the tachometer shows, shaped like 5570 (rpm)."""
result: 1000 (rpm)
